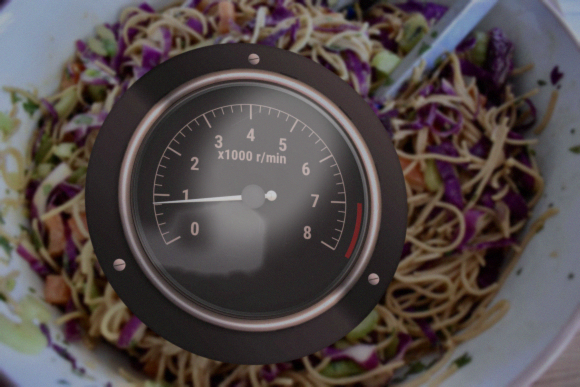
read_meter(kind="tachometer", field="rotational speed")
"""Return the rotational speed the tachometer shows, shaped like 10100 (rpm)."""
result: 800 (rpm)
